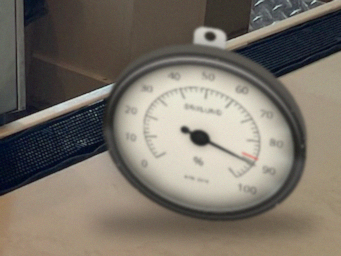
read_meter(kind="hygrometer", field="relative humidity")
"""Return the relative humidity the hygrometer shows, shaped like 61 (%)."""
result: 90 (%)
